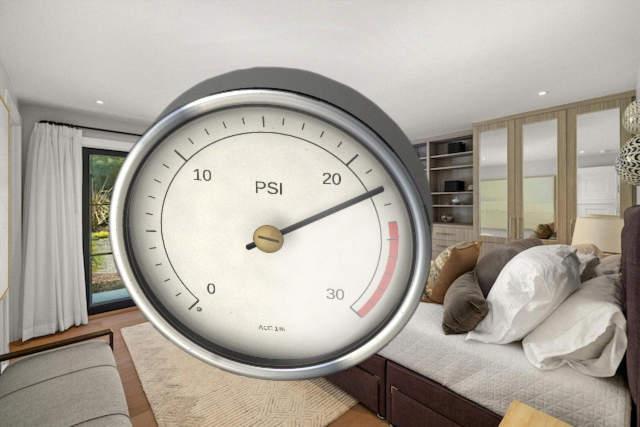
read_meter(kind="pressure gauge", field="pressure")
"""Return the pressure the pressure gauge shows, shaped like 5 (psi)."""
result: 22 (psi)
